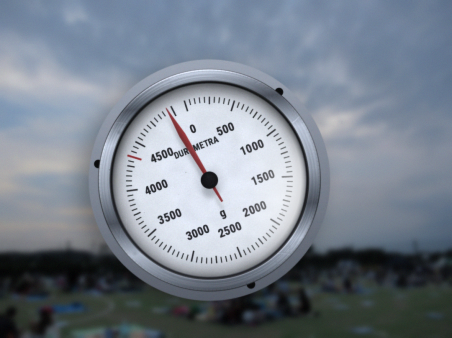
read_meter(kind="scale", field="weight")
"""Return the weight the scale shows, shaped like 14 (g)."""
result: 4950 (g)
